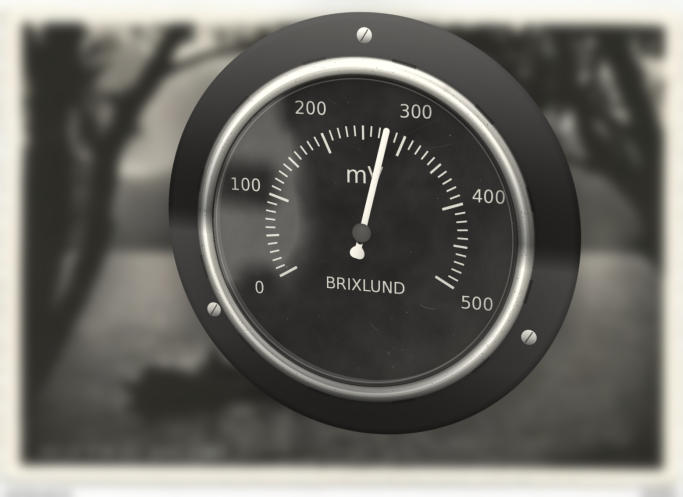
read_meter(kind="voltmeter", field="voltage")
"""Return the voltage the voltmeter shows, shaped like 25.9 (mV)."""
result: 280 (mV)
